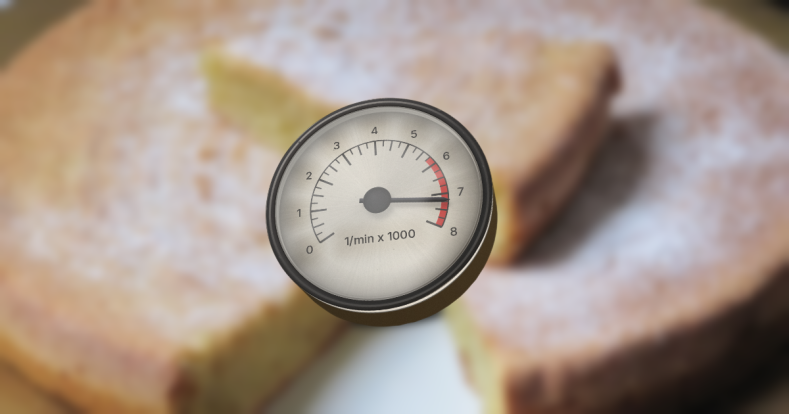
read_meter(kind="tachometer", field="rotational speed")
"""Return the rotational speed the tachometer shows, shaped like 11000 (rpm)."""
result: 7250 (rpm)
